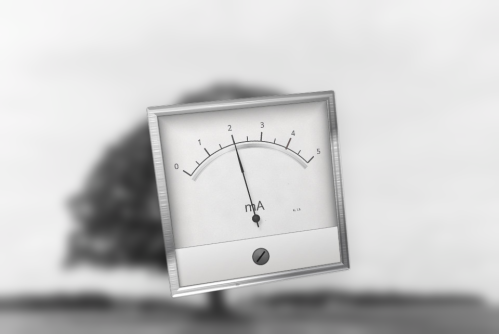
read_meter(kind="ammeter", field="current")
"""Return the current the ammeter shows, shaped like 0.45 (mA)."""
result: 2 (mA)
